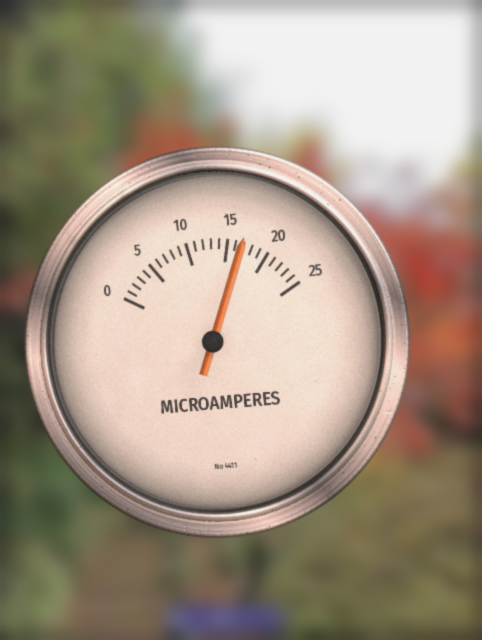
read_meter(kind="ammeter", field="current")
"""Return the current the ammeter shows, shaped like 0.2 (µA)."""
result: 17 (µA)
